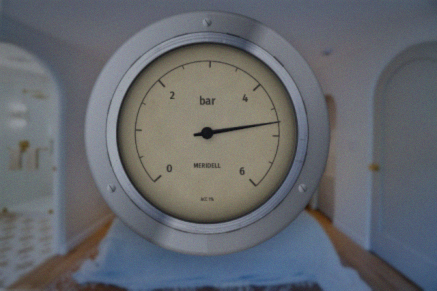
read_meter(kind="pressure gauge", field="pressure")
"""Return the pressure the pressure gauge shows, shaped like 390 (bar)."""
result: 4.75 (bar)
